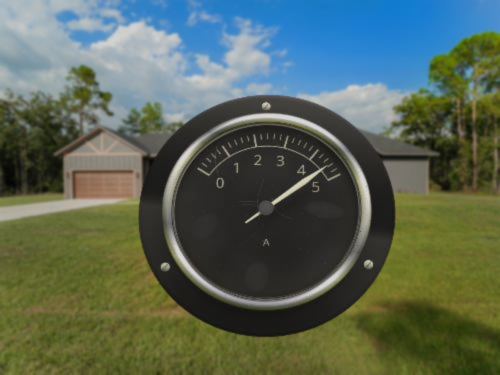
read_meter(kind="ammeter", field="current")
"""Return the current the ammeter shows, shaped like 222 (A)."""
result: 4.6 (A)
